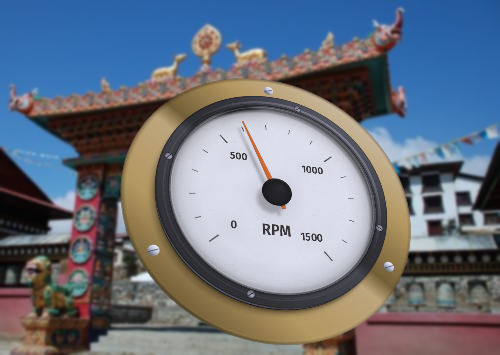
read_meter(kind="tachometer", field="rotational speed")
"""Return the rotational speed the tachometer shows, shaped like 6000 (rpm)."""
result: 600 (rpm)
